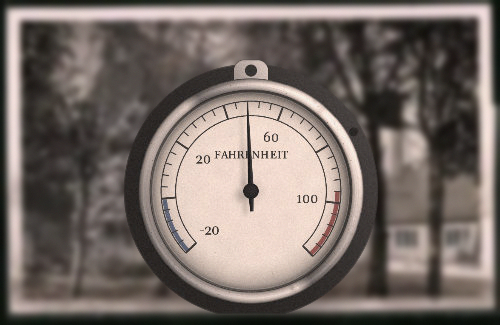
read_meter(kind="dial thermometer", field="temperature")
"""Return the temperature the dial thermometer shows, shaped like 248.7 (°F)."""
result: 48 (°F)
